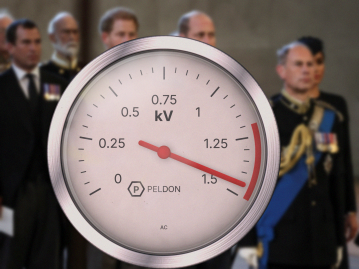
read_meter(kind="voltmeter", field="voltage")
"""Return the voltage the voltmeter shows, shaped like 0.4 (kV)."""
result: 1.45 (kV)
